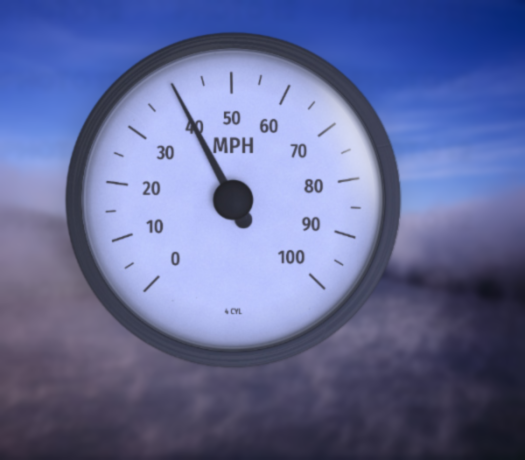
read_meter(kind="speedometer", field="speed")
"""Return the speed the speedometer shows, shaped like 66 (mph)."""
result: 40 (mph)
